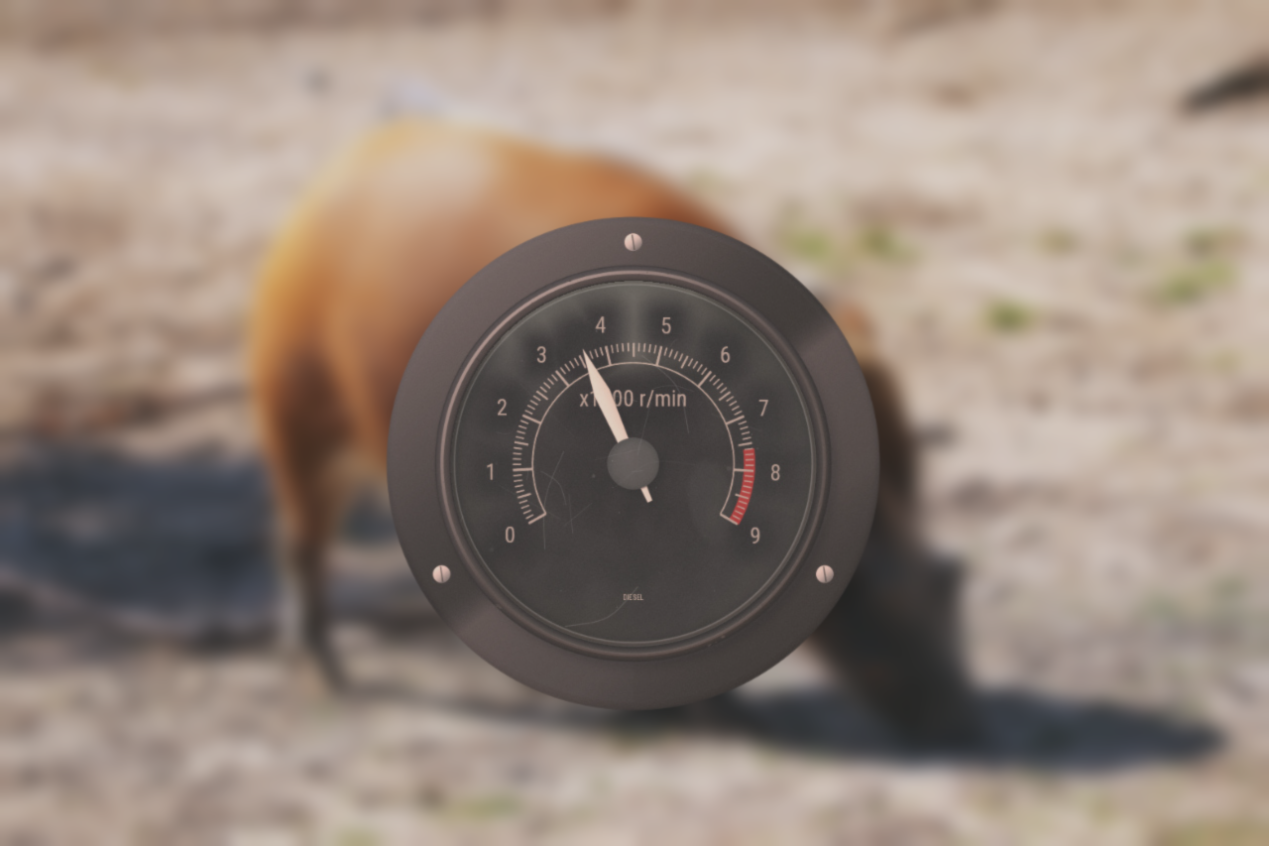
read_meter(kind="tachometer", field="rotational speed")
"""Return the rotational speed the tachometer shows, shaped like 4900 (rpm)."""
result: 3600 (rpm)
